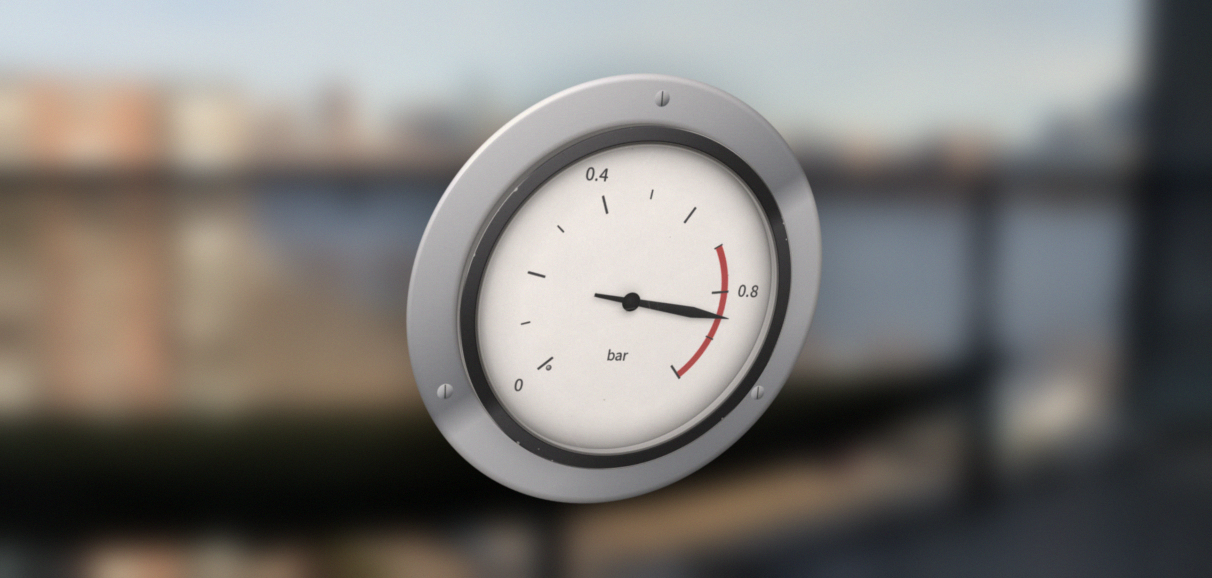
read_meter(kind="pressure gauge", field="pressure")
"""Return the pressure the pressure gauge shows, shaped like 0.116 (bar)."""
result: 0.85 (bar)
